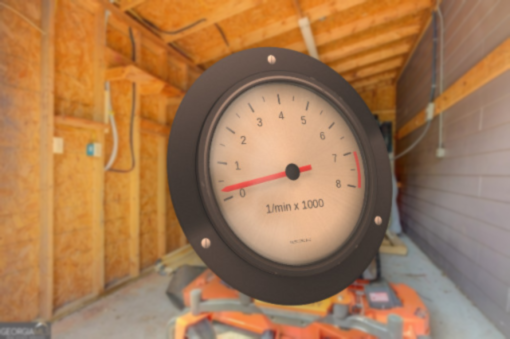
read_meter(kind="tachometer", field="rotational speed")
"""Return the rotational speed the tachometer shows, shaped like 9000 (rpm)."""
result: 250 (rpm)
